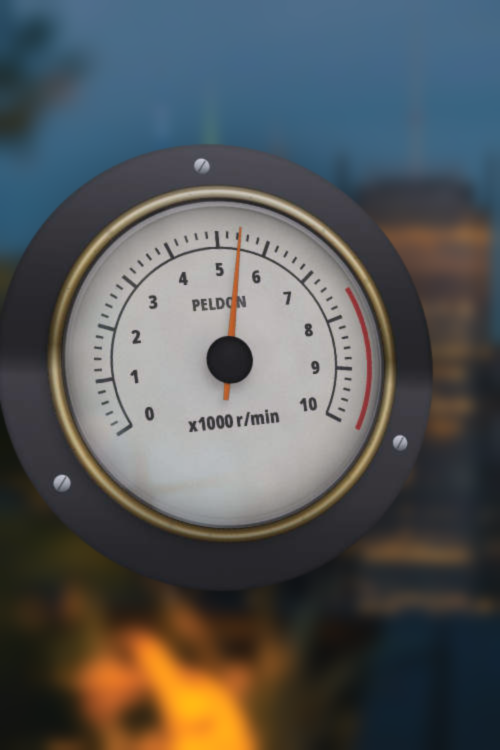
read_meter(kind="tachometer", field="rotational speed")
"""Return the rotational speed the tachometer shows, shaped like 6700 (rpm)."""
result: 5400 (rpm)
